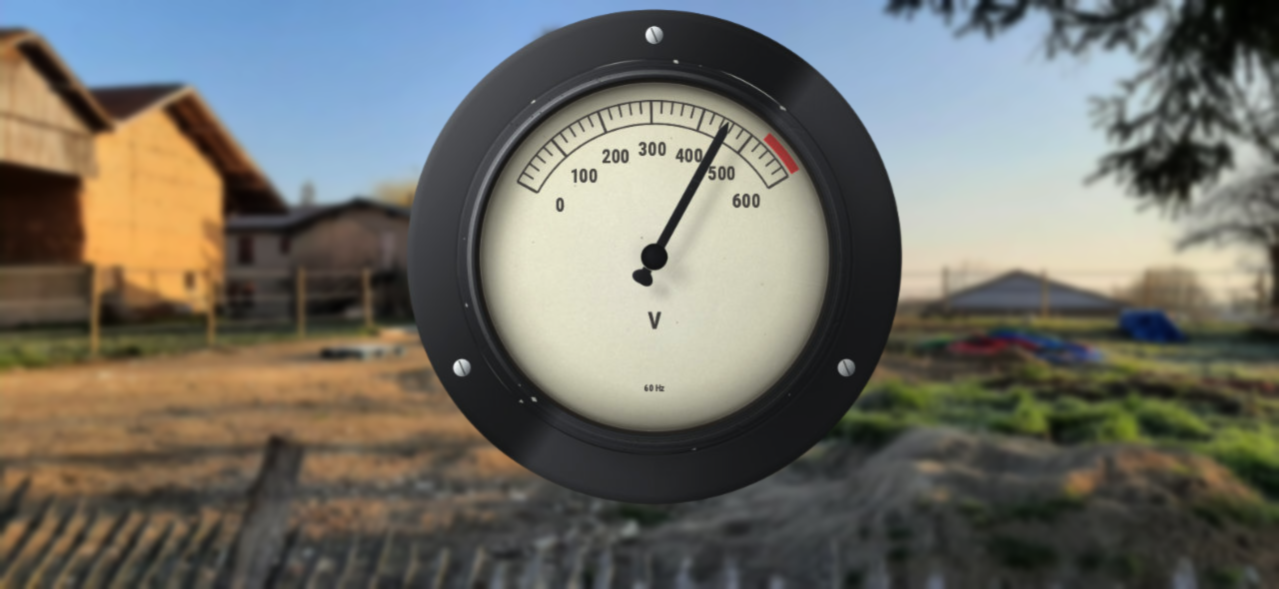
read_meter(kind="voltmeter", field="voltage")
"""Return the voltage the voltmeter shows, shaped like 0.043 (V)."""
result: 450 (V)
